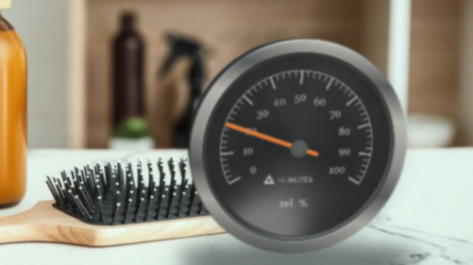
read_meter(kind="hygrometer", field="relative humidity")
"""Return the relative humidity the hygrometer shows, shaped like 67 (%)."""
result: 20 (%)
